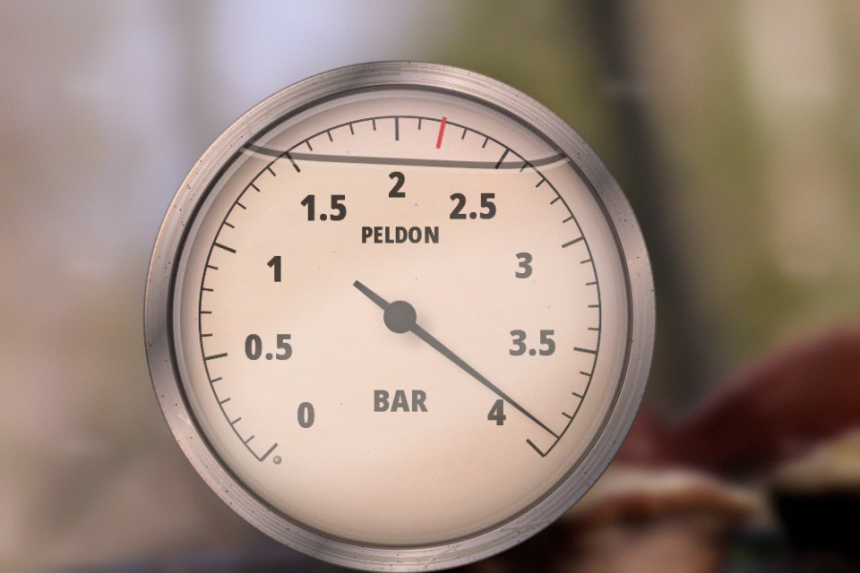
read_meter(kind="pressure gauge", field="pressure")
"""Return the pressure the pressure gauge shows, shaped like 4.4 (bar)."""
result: 3.9 (bar)
